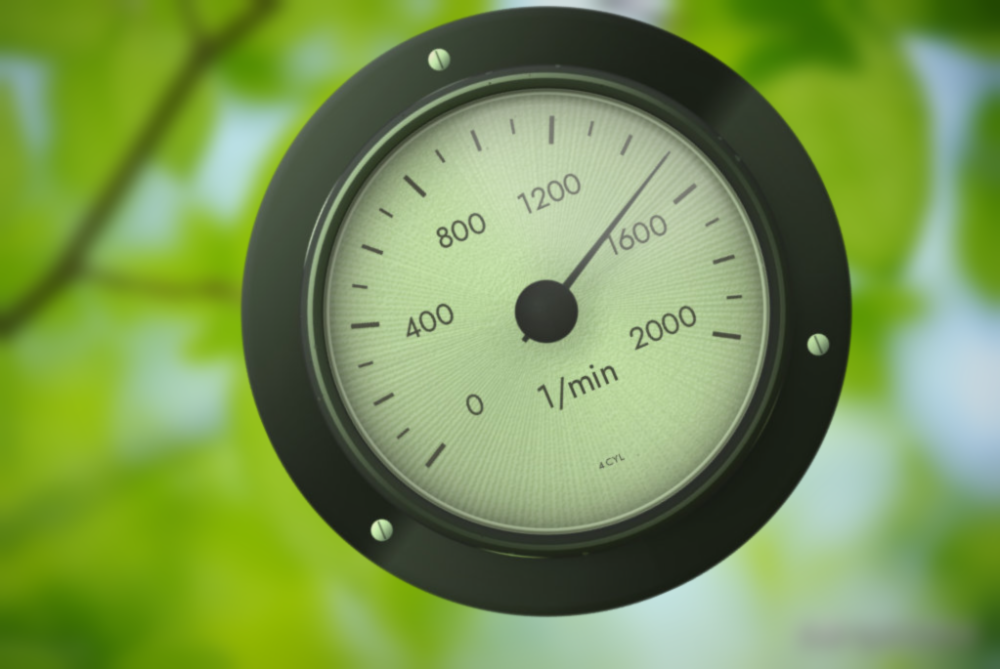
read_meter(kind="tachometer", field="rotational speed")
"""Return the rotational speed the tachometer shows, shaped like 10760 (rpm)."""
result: 1500 (rpm)
